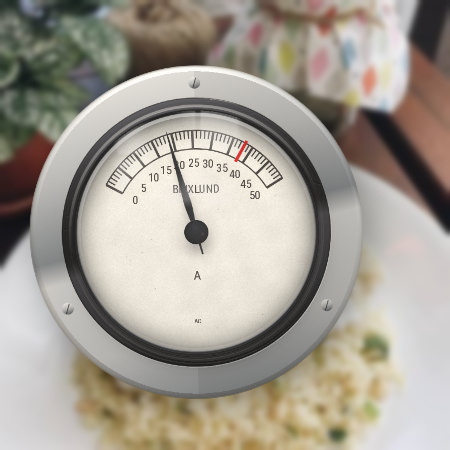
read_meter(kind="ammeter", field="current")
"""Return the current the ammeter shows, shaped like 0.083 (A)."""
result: 19 (A)
